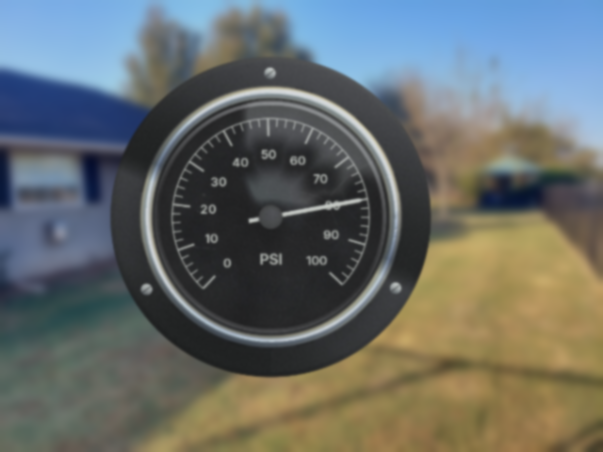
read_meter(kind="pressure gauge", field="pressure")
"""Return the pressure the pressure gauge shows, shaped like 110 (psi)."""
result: 80 (psi)
